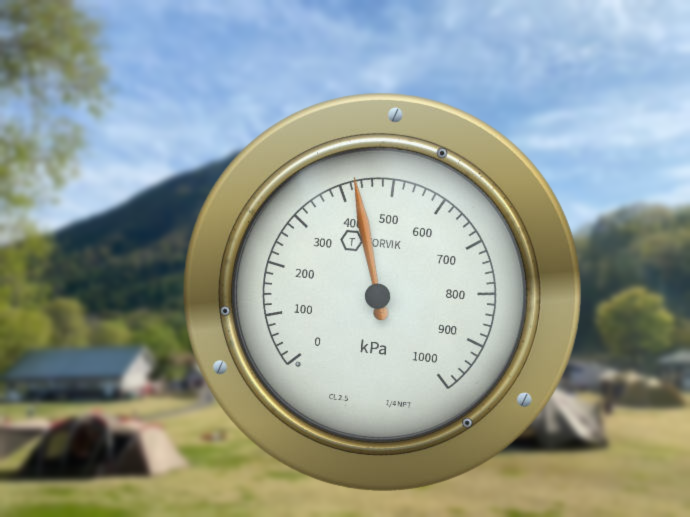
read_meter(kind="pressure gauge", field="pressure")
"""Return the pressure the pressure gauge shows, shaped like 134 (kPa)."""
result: 430 (kPa)
